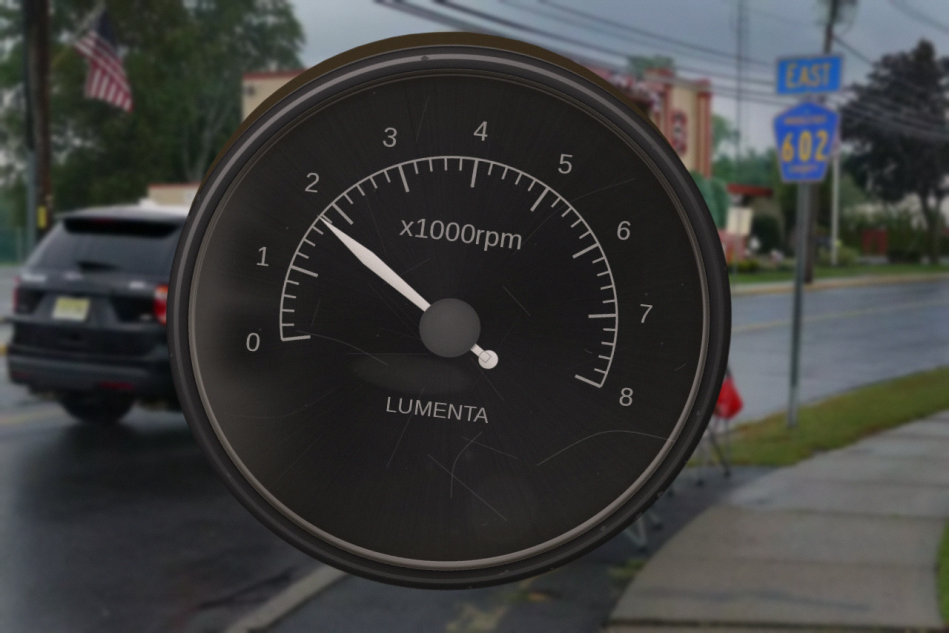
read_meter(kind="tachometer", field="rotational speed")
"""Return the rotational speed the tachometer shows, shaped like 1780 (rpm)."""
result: 1800 (rpm)
